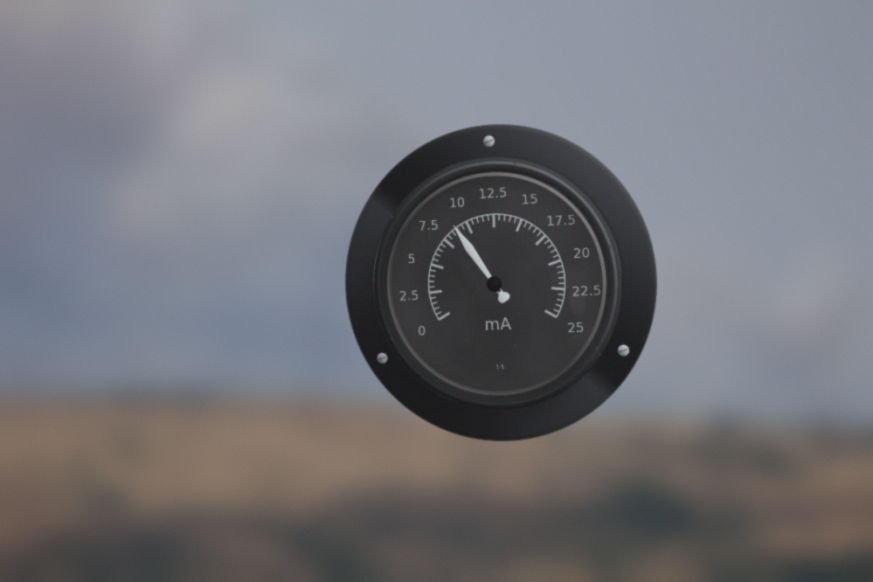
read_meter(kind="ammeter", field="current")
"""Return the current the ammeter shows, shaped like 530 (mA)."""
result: 9 (mA)
